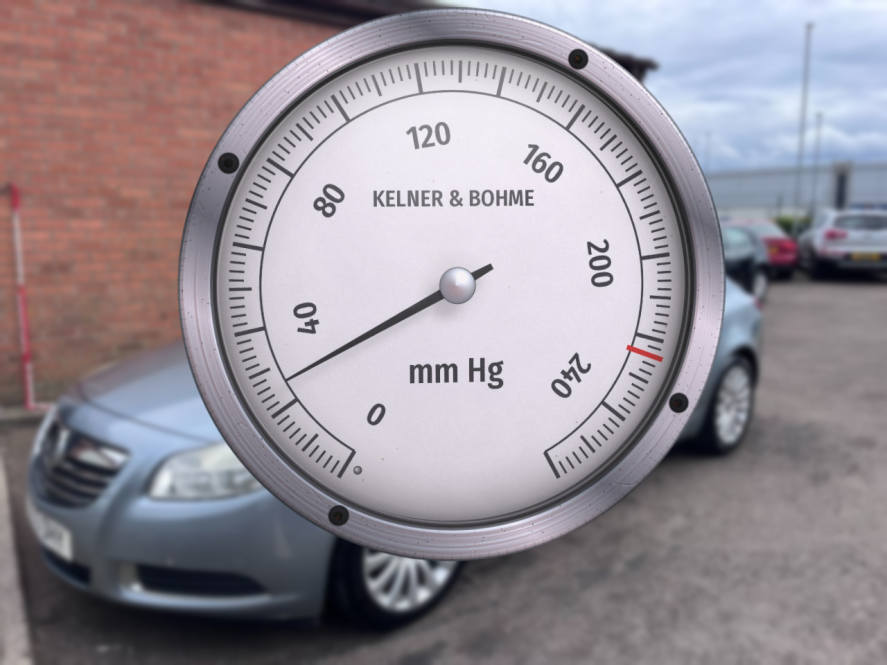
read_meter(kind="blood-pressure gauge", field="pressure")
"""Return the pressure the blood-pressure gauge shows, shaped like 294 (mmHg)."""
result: 26 (mmHg)
